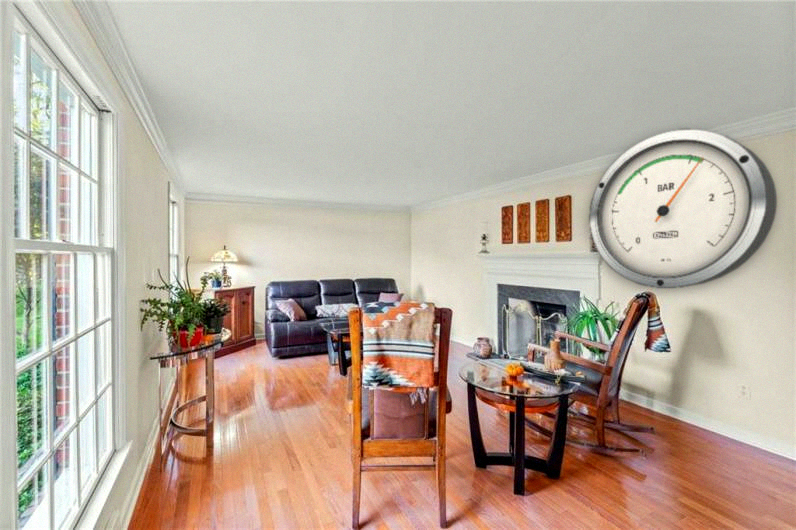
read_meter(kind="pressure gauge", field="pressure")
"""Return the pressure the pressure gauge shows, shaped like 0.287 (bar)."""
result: 1.6 (bar)
